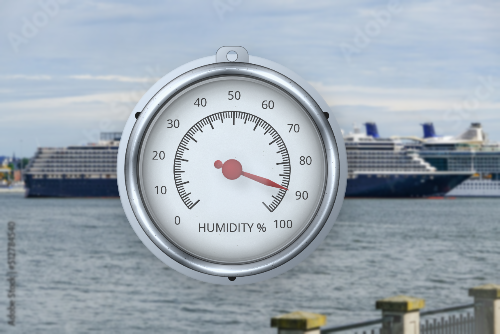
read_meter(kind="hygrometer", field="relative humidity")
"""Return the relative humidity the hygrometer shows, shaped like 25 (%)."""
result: 90 (%)
